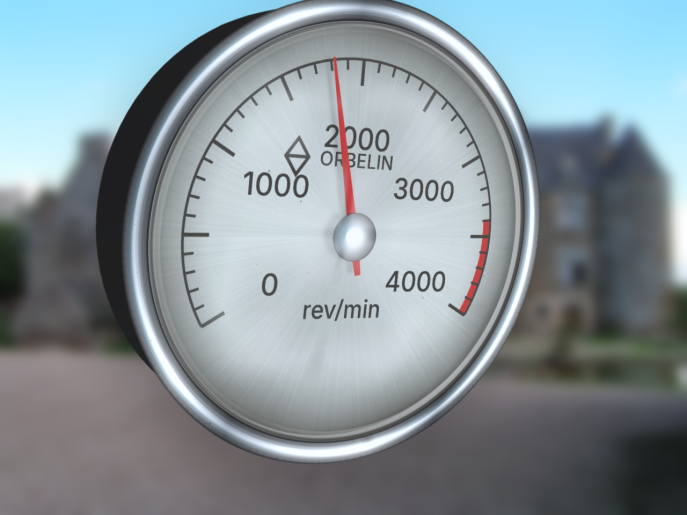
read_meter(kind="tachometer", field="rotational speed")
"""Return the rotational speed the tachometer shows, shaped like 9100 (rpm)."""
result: 1800 (rpm)
